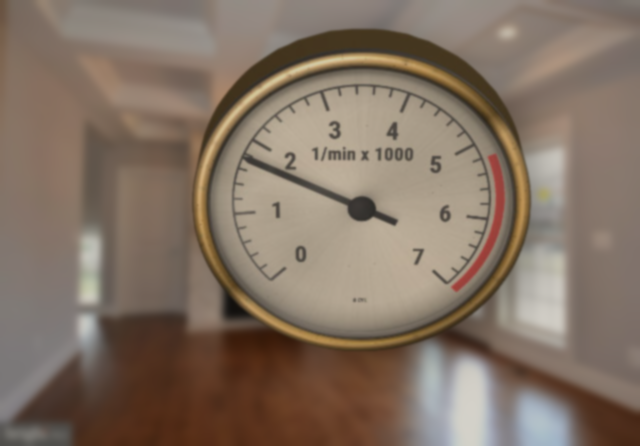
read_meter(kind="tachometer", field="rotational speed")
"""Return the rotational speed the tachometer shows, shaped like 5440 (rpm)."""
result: 1800 (rpm)
